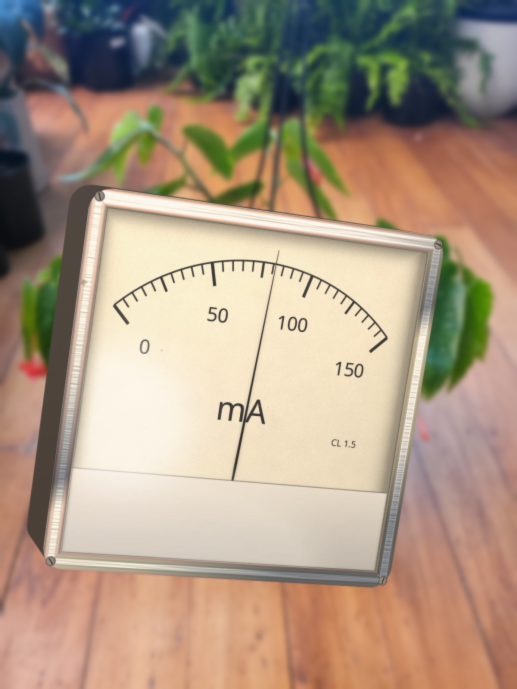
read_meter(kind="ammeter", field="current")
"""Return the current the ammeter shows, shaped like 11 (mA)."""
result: 80 (mA)
